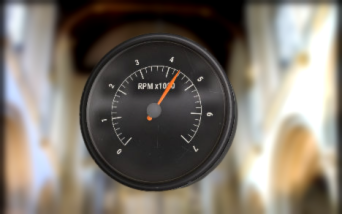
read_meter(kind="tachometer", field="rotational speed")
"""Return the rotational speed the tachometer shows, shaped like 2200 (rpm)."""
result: 4400 (rpm)
